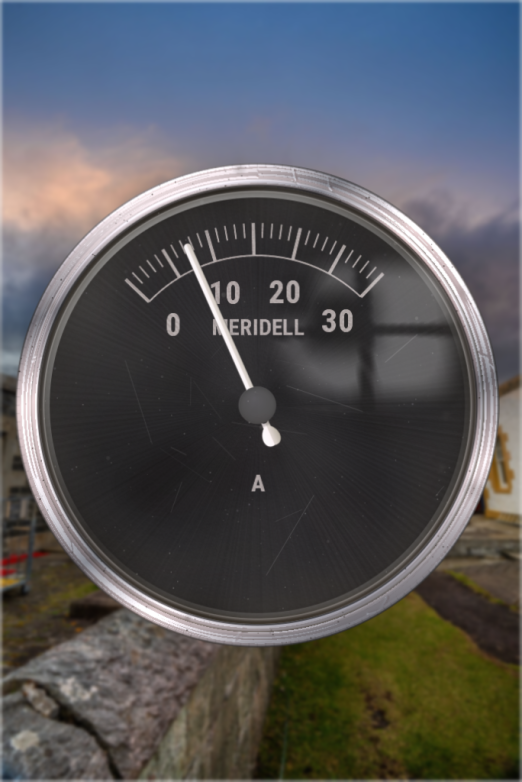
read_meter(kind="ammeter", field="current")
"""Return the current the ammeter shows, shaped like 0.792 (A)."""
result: 7.5 (A)
